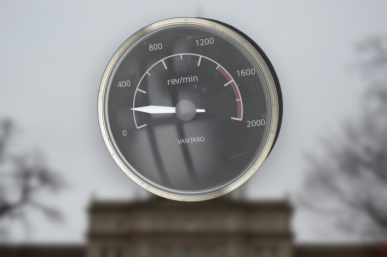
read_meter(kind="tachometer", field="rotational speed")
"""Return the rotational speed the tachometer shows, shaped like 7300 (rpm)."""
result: 200 (rpm)
